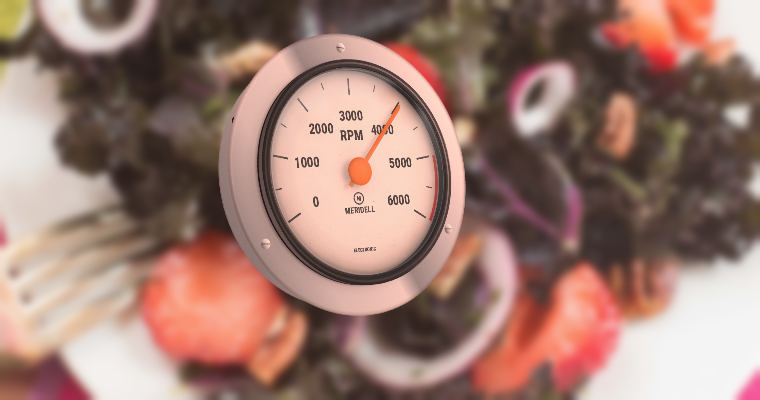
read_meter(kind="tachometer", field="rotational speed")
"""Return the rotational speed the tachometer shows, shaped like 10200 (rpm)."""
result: 4000 (rpm)
